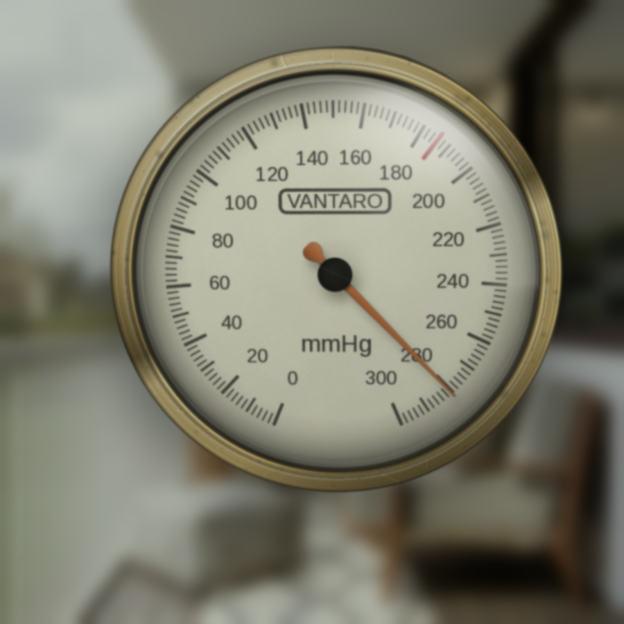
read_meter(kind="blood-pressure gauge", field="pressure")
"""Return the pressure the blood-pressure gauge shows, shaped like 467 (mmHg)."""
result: 280 (mmHg)
